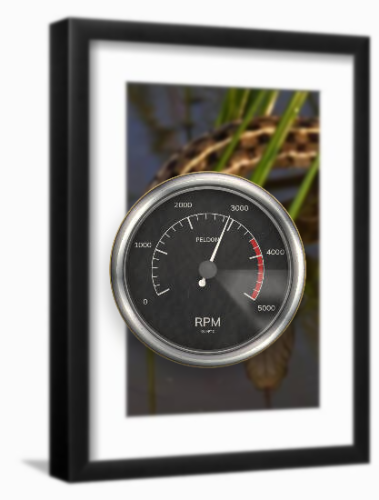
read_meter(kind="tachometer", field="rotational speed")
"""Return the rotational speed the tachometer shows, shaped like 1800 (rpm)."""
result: 2900 (rpm)
